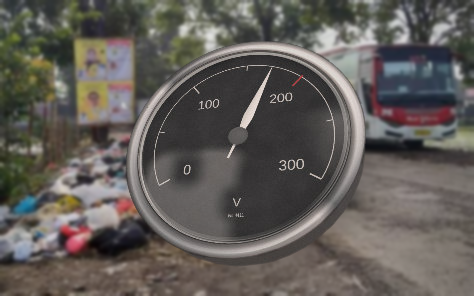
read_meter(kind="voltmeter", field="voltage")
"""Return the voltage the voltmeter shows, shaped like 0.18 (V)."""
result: 175 (V)
